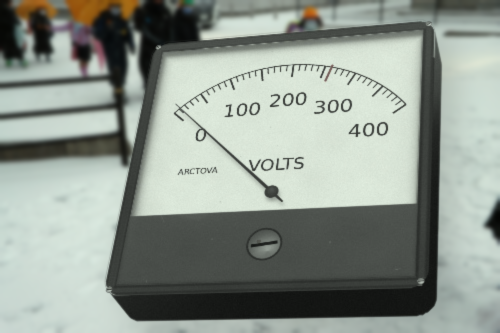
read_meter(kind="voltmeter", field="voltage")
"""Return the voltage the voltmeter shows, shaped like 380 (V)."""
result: 10 (V)
